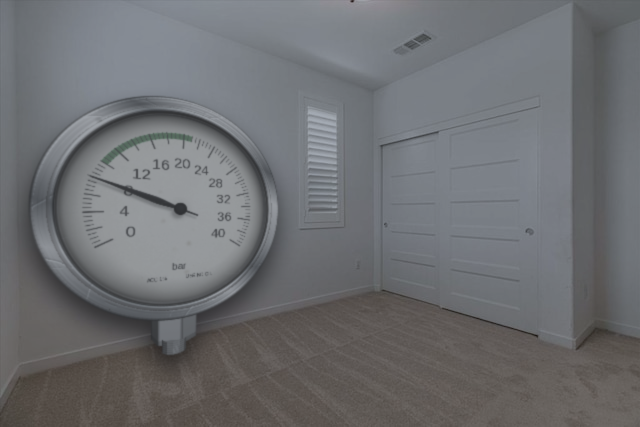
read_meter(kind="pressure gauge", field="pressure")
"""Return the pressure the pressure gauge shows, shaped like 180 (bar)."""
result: 8 (bar)
